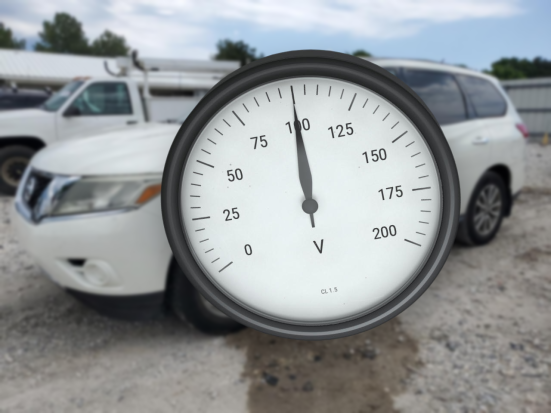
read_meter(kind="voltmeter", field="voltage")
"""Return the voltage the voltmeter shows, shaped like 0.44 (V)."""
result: 100 (V)
